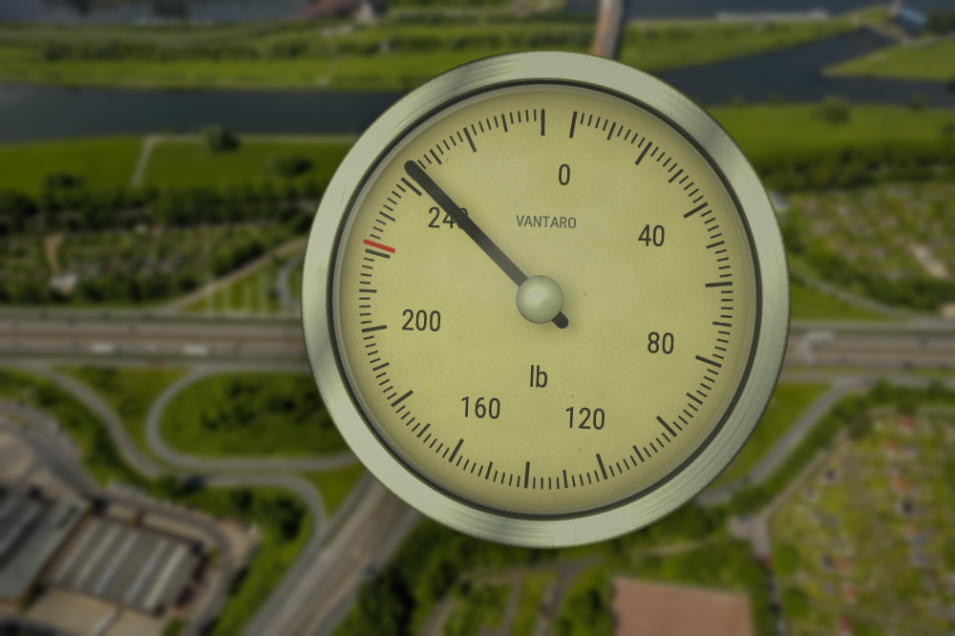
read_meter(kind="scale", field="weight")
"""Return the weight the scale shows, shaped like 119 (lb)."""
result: 244 (lb)
